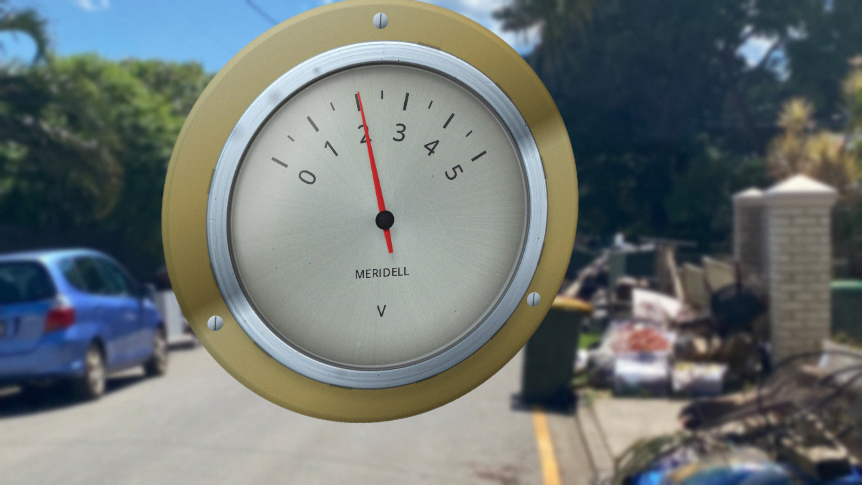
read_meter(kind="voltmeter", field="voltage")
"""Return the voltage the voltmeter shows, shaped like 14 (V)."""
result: 2 (V)
